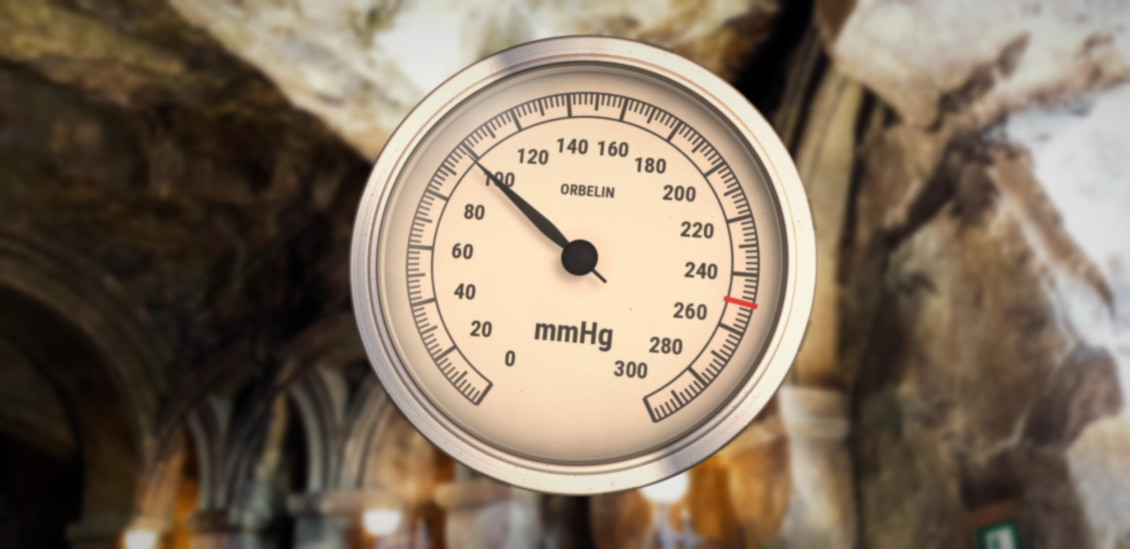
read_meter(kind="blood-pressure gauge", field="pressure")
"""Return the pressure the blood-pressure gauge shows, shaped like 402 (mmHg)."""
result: 98 (mmHg)
